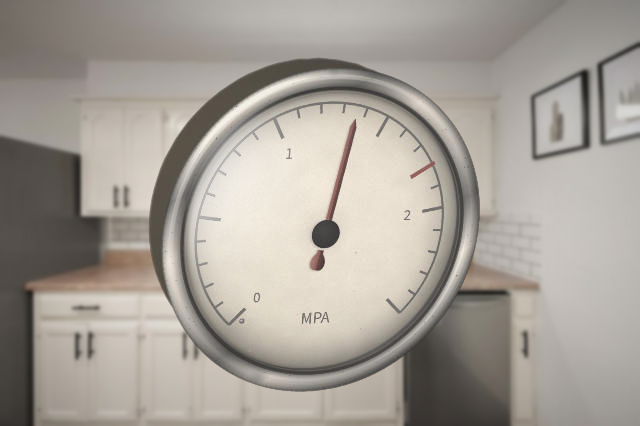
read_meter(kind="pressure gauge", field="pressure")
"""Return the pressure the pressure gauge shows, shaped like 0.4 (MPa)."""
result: 1.35 (MPa)
